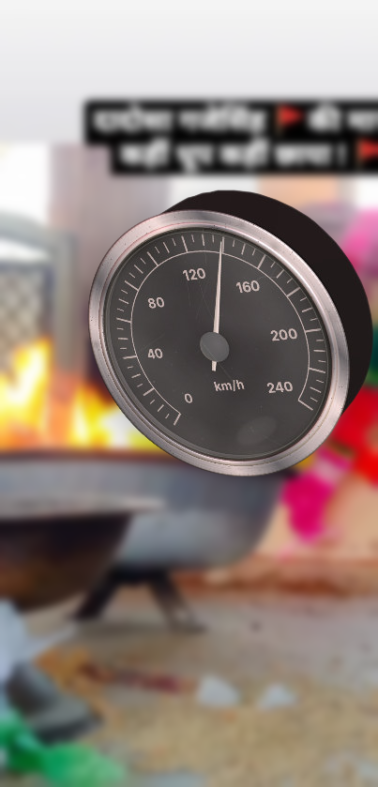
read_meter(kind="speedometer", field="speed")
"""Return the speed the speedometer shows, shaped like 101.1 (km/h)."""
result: 140 (km/h)
